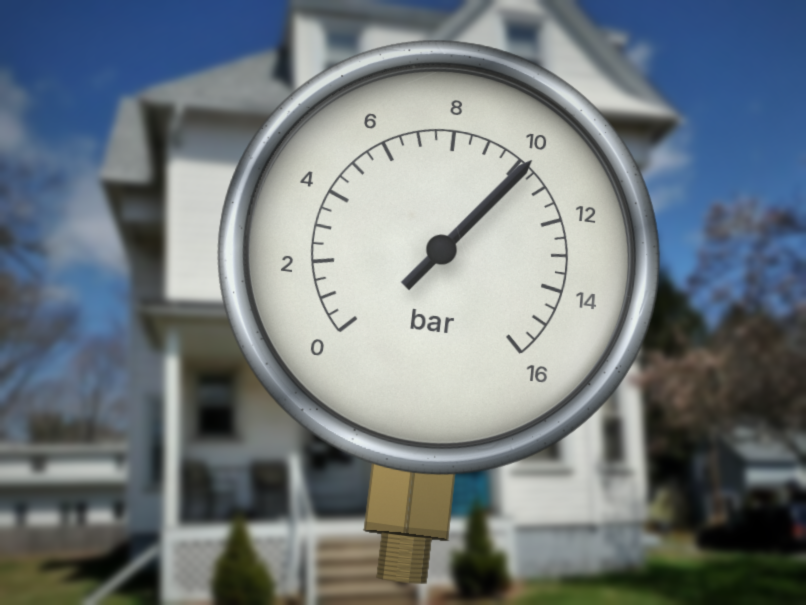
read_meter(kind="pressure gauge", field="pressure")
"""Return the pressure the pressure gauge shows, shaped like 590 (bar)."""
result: 10.25 (bar)
